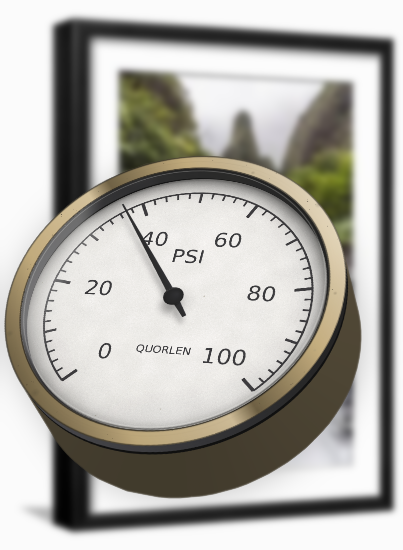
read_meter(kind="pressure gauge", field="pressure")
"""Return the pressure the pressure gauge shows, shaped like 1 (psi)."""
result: 37 (psi)
